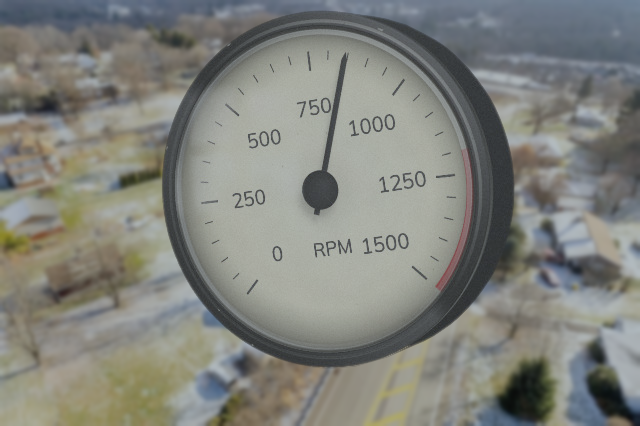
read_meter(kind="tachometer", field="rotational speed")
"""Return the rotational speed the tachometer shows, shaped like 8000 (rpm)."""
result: 850 (rpm)
